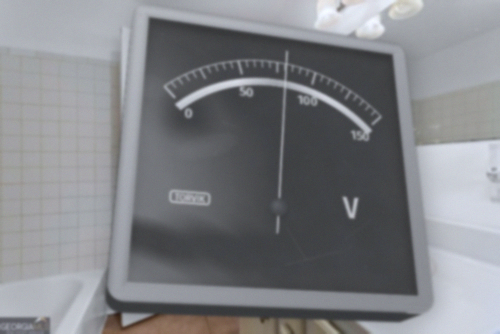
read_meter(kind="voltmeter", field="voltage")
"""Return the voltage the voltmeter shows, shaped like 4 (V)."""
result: 80 (V)
